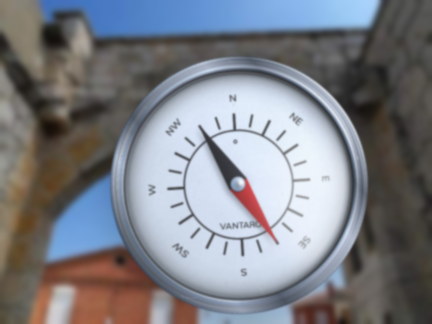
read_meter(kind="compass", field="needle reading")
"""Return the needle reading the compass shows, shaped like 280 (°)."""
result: 150 (°)
